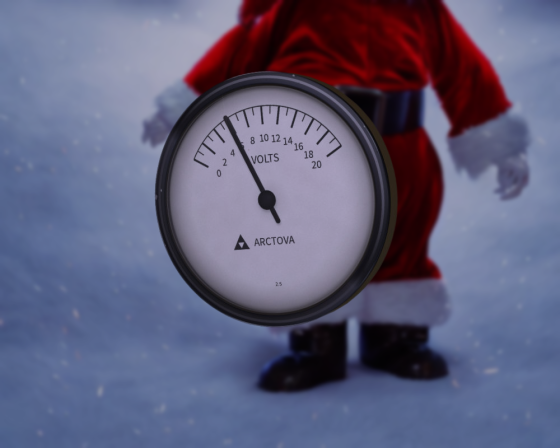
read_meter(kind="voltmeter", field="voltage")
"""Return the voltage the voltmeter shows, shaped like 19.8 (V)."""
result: 6 (V)
